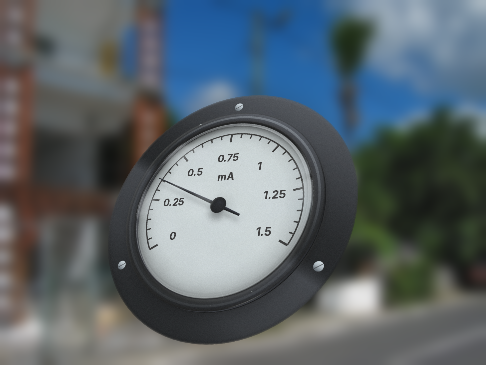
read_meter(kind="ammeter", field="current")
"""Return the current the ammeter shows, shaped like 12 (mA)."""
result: 0.35 (mA)
